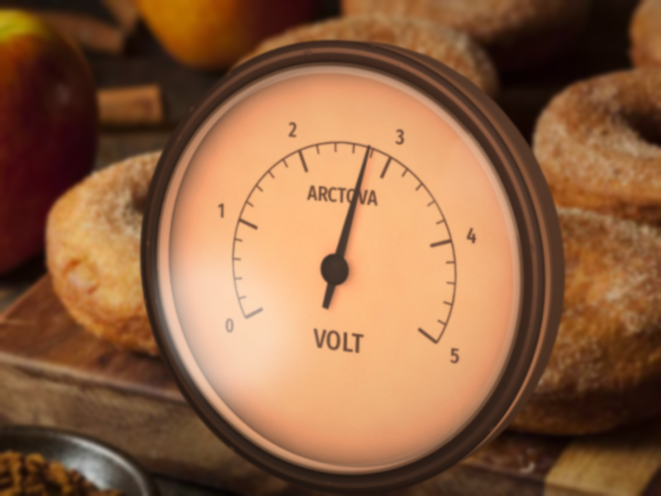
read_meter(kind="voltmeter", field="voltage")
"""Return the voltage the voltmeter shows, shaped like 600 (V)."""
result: 2.8 (V)
